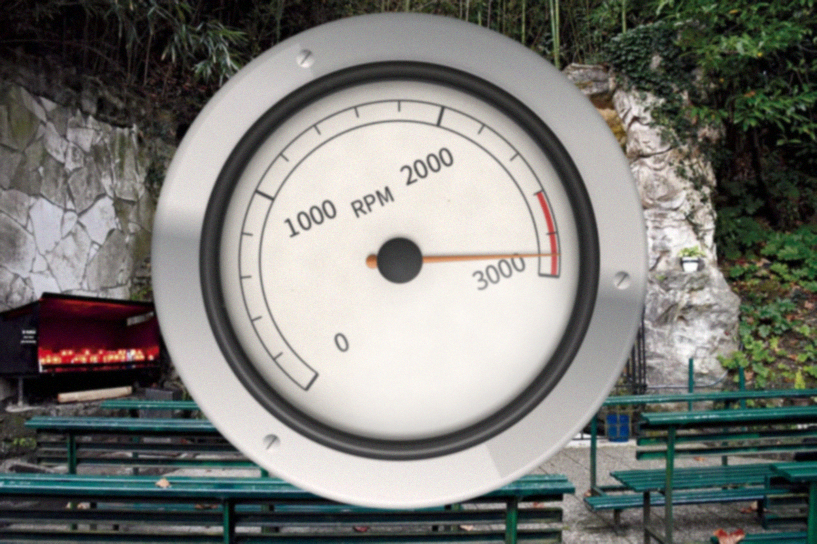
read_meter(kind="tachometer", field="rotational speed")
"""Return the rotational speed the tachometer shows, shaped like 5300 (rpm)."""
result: 2900 (rpm)
